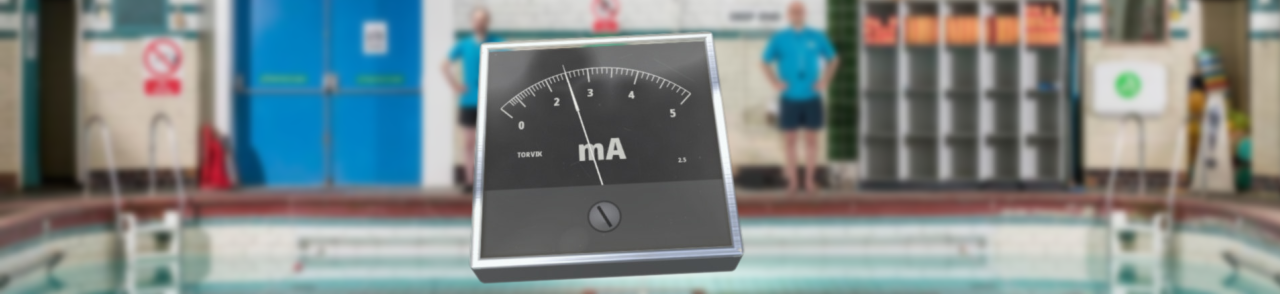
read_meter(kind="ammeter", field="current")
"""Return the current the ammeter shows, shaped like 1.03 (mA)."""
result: 2.5 (mA)
